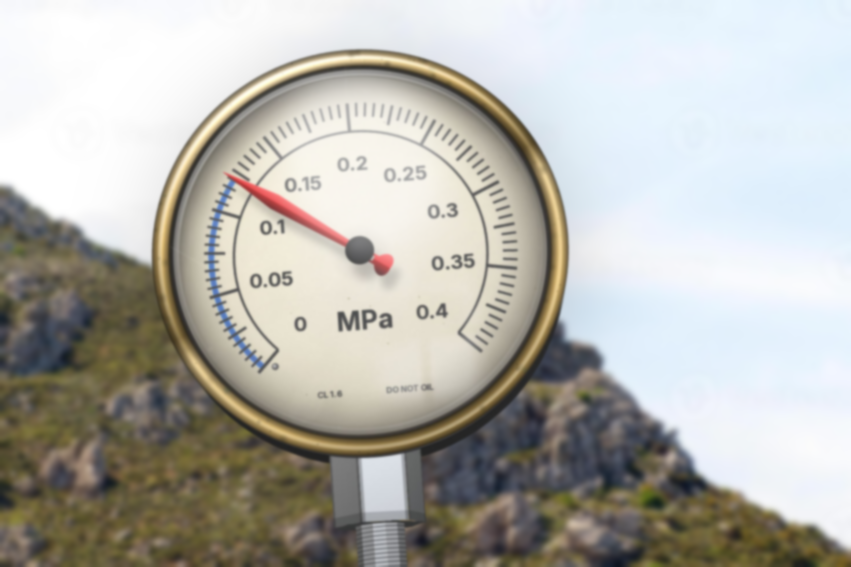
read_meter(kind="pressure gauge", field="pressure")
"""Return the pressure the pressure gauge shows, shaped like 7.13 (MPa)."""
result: 0.12 (MPa)
